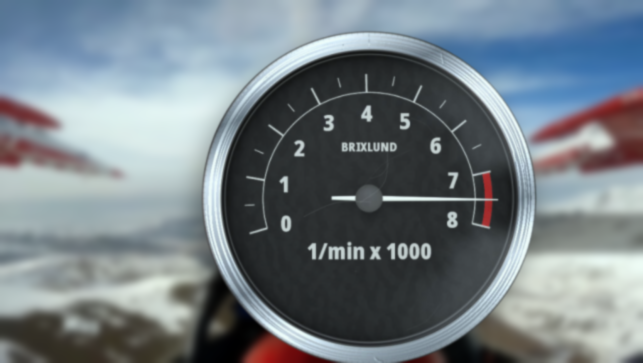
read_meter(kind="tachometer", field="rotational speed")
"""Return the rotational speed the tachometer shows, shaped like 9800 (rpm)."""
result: 7500 (rpm)
